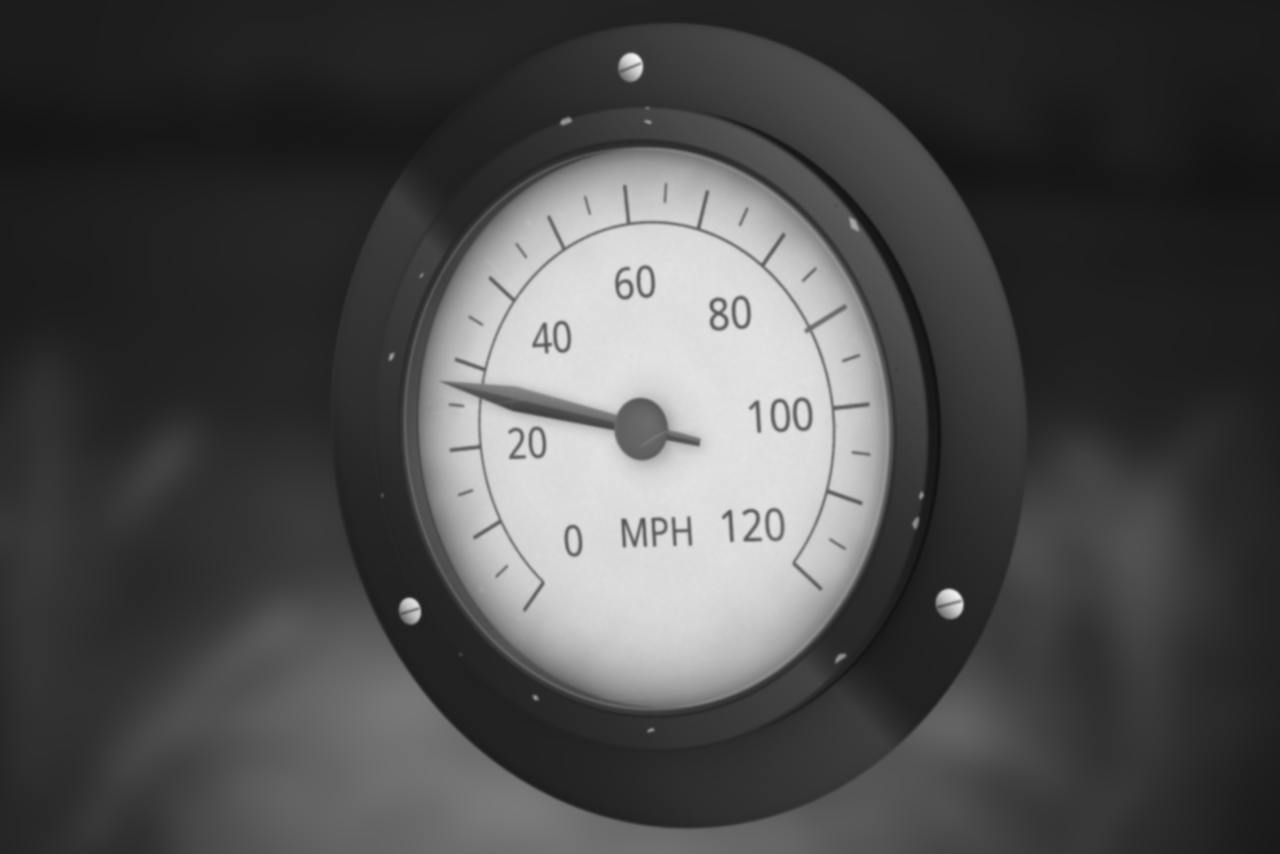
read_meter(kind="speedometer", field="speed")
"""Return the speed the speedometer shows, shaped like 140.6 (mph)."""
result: 27.5 (mph)
